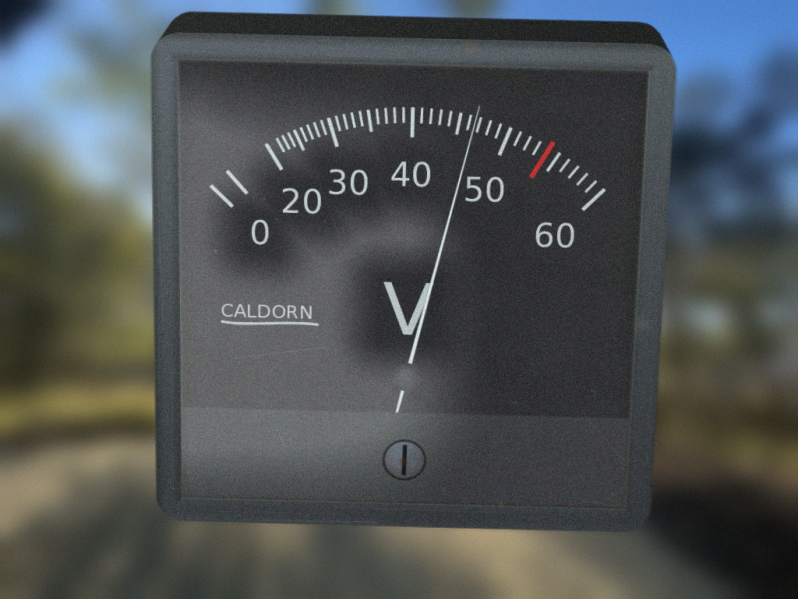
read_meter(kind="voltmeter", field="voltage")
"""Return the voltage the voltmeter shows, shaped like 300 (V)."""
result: 46.5 (V)
